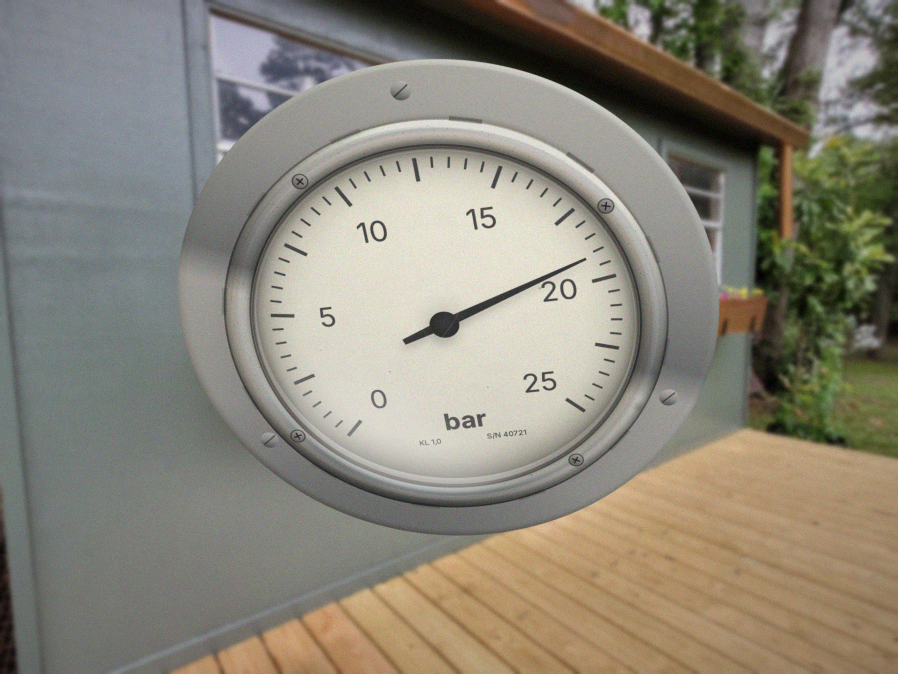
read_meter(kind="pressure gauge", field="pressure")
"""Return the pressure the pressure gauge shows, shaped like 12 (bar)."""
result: 19 (bar)
